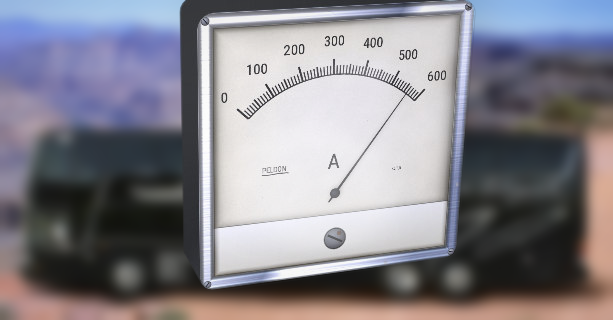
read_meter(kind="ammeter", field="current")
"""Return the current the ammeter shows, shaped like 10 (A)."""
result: 550 (A)
